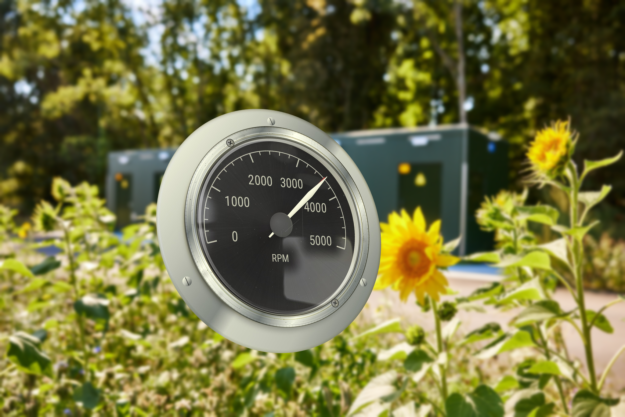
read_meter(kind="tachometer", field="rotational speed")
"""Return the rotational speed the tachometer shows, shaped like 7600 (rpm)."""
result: 3600 (rpm)
